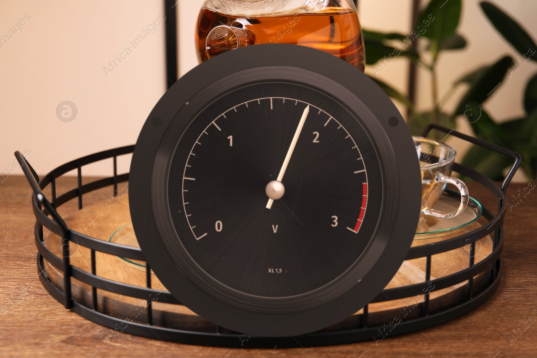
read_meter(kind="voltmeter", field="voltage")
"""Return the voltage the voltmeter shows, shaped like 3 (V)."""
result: 1.8 (V)
